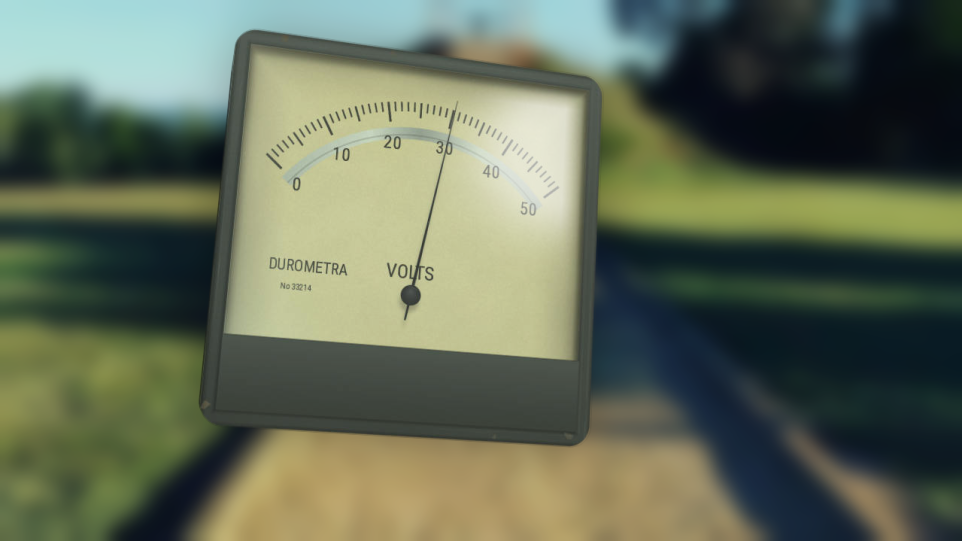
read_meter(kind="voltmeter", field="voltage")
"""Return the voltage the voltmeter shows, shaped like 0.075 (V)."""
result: 30 (V)
